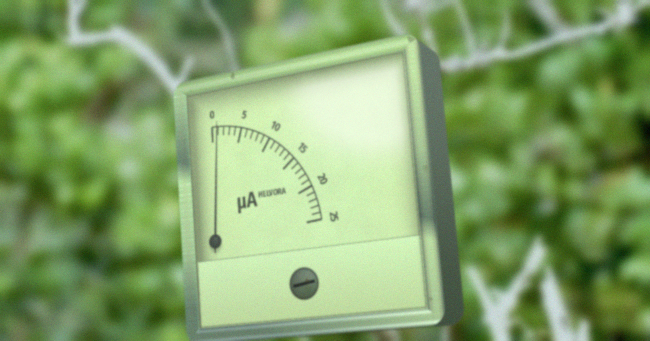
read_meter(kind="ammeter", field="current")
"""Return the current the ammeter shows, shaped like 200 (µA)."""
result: 1 (µA)
